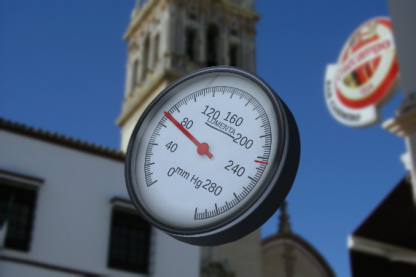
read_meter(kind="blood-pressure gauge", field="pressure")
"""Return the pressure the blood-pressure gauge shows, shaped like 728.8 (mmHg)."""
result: 70 (mmHg)
